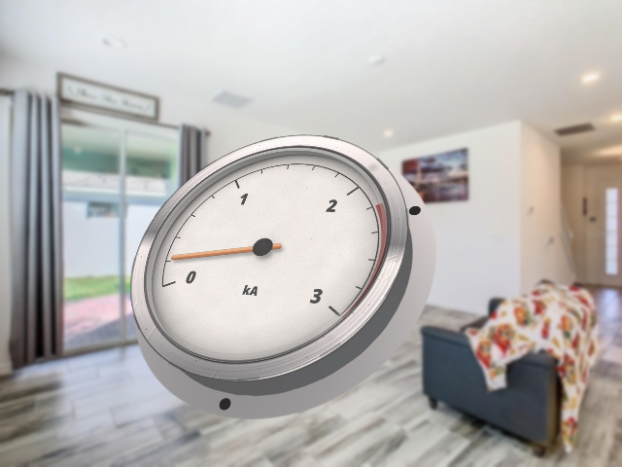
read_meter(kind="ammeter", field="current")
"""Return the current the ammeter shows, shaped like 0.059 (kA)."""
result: 0.2 (kA)
